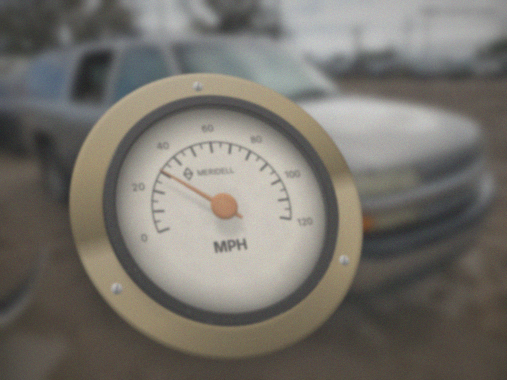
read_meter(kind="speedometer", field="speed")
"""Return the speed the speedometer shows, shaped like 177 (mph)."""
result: 30 (mph)
